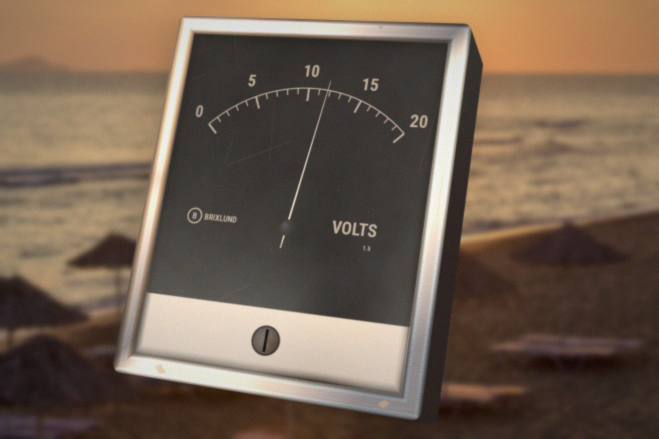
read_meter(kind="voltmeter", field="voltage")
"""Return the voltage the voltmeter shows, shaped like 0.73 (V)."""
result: 12 (V)
